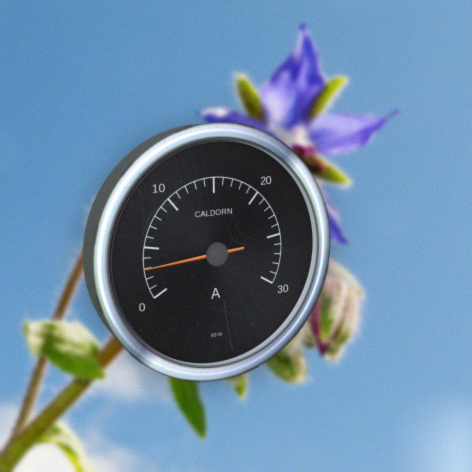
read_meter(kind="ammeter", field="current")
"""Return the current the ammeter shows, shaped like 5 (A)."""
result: 3 (A)
